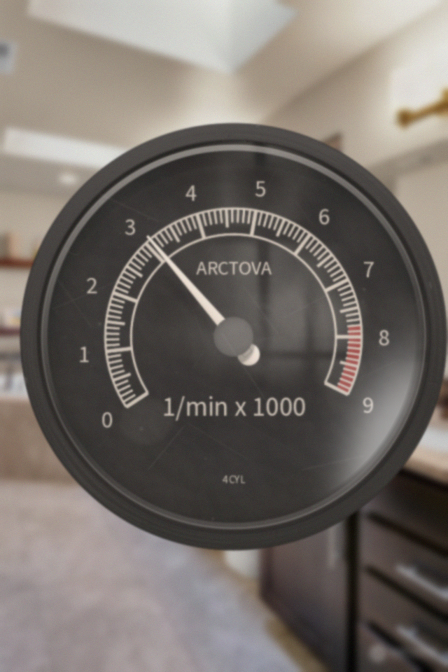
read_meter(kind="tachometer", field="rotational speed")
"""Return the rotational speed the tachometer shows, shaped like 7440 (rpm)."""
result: 3100 (rpm)
